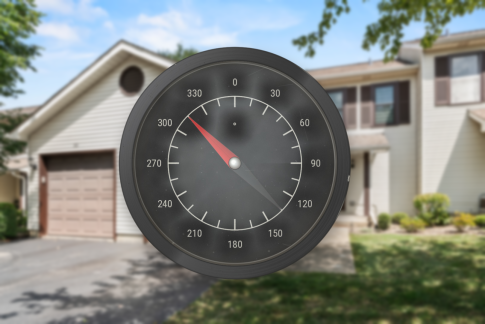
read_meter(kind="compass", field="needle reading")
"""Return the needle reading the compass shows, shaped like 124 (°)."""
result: 315 (°)
